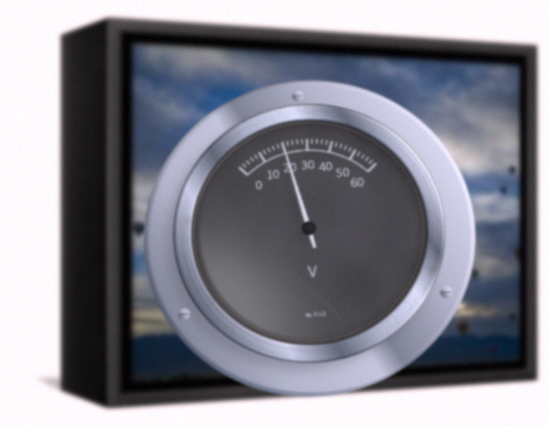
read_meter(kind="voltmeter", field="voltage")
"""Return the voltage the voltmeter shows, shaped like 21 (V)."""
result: 20 (V)
